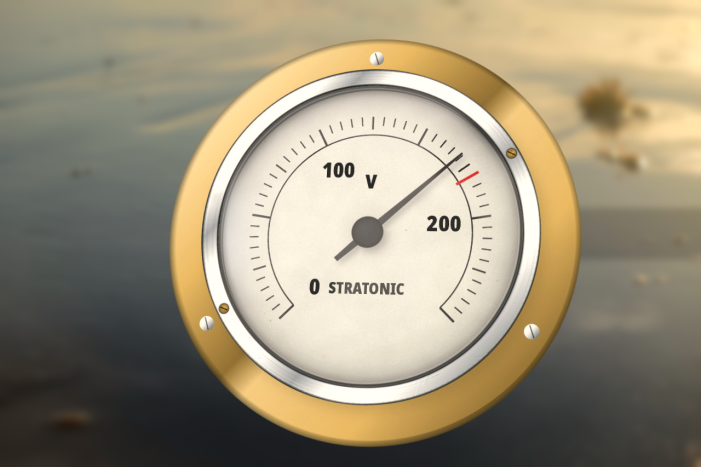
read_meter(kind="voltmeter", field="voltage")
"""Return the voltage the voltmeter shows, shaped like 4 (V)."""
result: 170 (V)
